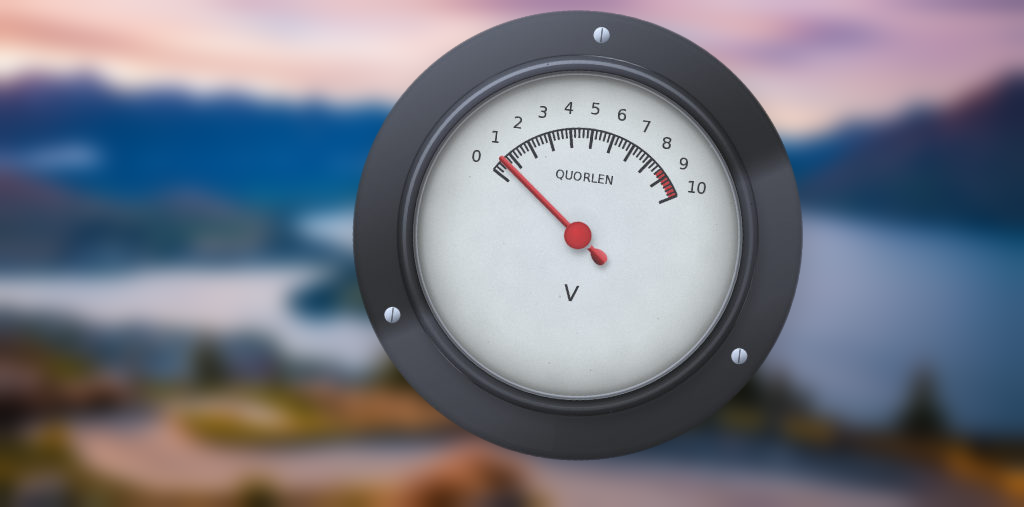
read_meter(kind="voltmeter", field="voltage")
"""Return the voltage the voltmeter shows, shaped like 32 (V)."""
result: 0.6 (V)
